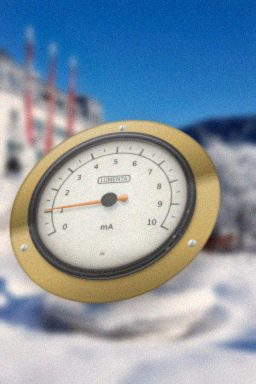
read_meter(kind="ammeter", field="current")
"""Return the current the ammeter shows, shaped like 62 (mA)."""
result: 1 (mA)
